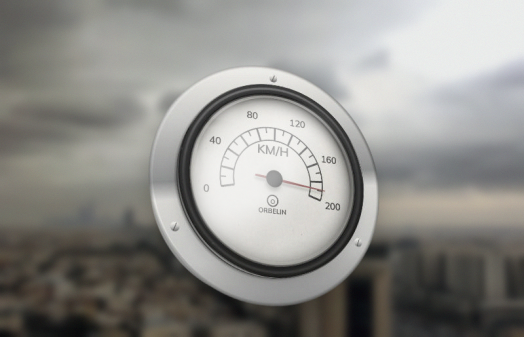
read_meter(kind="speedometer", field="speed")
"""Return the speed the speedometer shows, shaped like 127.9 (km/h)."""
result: 190 (km/h)
